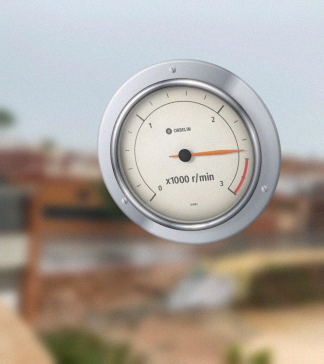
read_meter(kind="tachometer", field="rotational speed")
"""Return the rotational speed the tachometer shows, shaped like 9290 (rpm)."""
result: 2500 (rpm)
